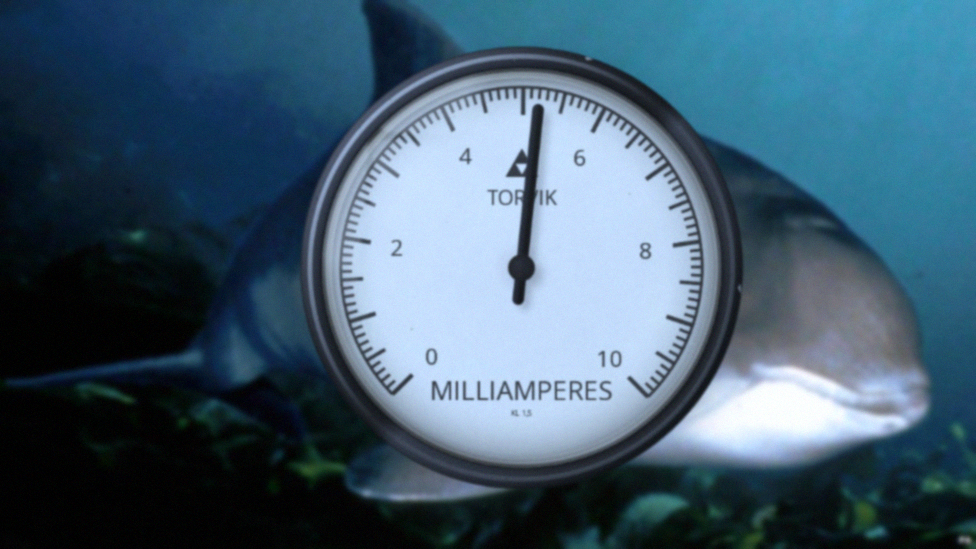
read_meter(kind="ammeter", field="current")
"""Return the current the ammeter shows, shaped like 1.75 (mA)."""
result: 5.2 (mA)
